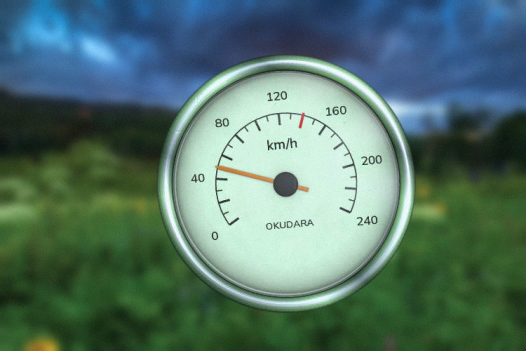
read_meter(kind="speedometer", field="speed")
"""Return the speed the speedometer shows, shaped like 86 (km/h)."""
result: 50 (km/h)
